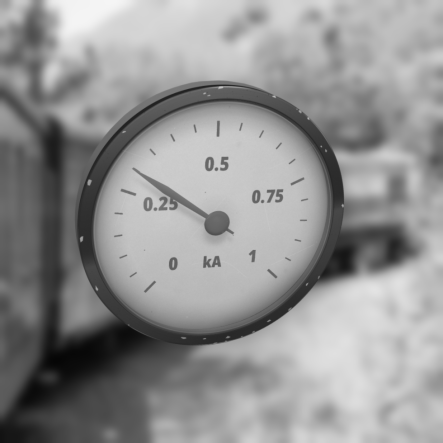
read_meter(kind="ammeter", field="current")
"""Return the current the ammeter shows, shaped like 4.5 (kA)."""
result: 0.3 (kA)
